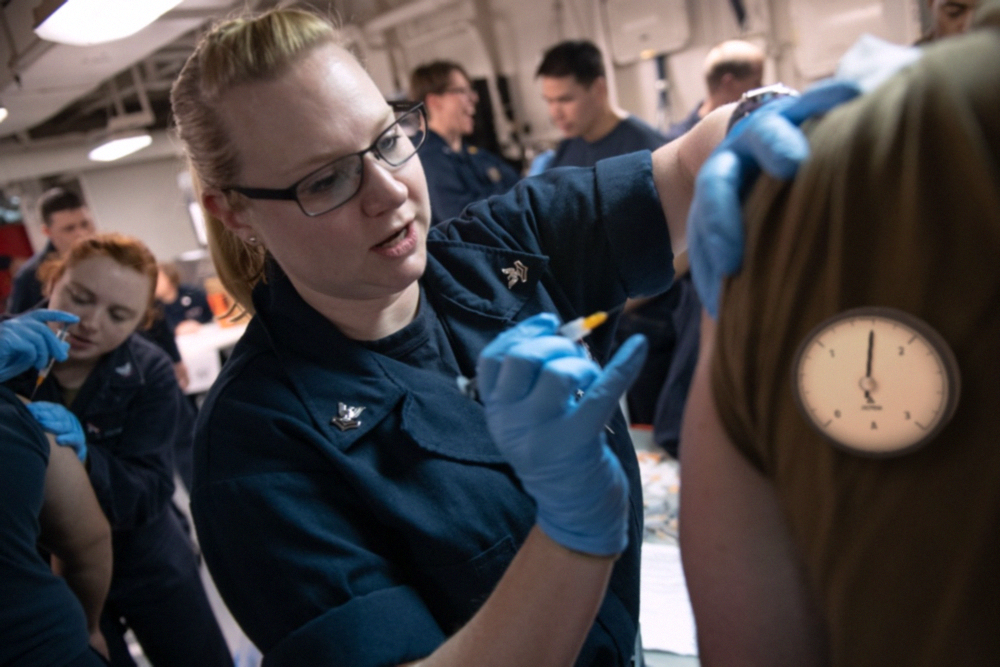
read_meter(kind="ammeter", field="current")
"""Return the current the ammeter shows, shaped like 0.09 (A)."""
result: 1.6 (A)
